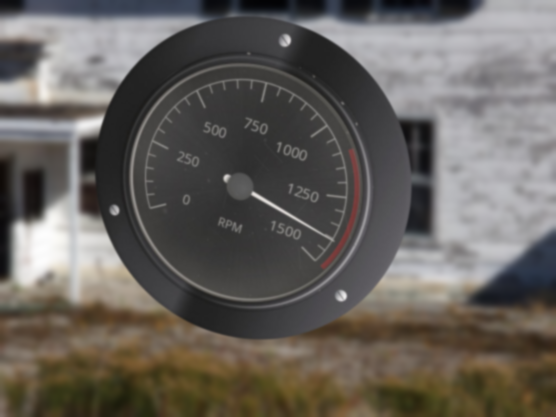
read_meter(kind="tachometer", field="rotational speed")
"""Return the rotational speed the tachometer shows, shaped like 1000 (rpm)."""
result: 1400 (rpm)
